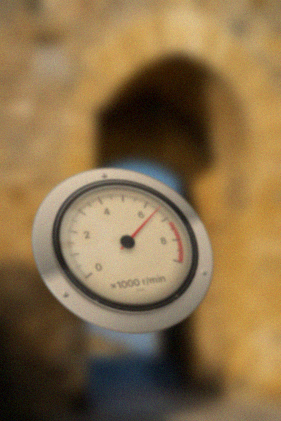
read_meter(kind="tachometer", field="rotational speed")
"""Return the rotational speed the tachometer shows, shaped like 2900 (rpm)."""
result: 6500 (rpm)
